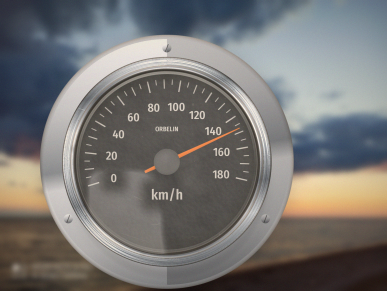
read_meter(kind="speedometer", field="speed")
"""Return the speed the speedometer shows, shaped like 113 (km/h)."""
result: 147.5 (km/h)
